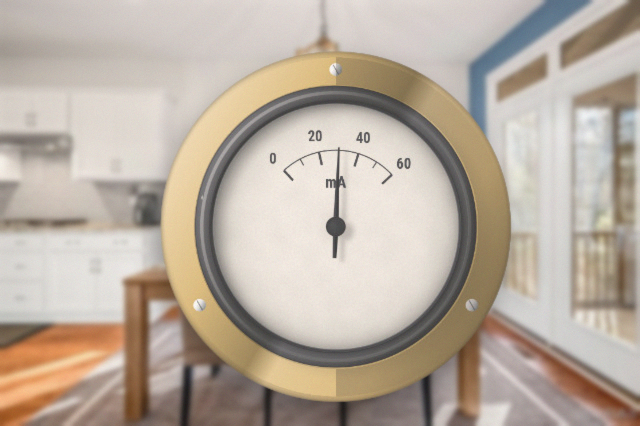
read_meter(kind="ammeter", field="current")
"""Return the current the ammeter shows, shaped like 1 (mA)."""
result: 30 (mA)
